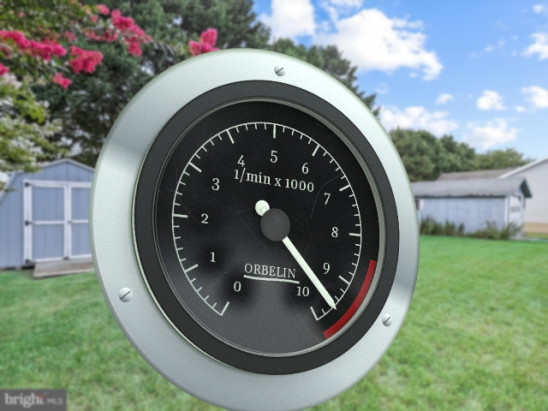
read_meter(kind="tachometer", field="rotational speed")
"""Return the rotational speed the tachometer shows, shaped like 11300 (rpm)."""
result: 9600 (rpm)
